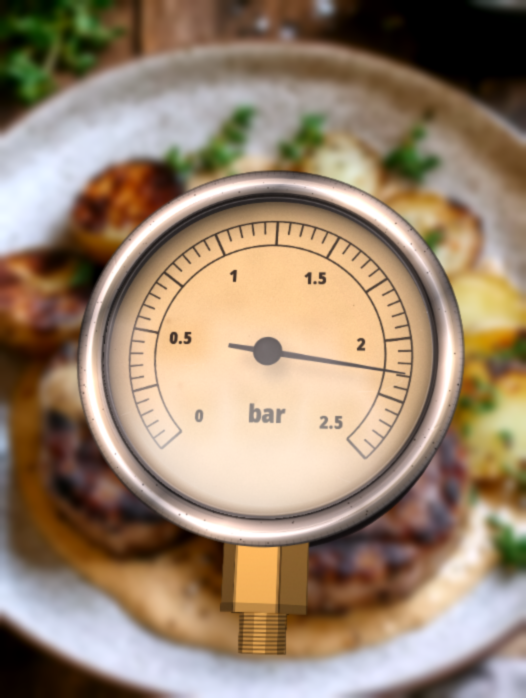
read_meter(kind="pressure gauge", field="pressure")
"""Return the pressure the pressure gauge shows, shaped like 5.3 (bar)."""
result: 2.15 (bar)
